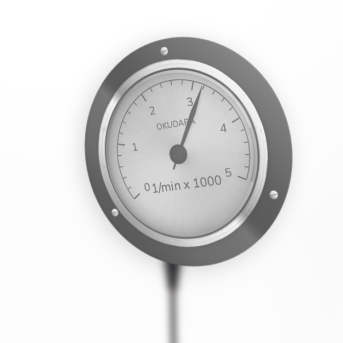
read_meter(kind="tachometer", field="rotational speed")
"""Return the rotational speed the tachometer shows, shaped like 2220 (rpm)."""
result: 3200 (rpm)
